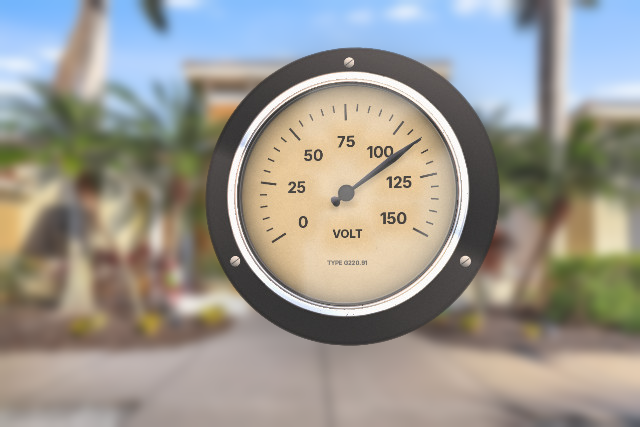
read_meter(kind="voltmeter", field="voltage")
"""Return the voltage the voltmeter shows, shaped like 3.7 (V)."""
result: 110 (V)
